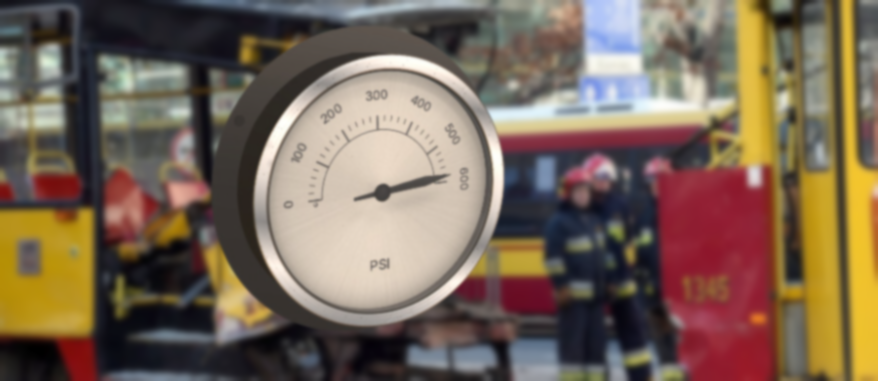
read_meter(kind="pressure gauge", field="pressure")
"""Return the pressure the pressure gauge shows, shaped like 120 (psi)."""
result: 580 (psi)
